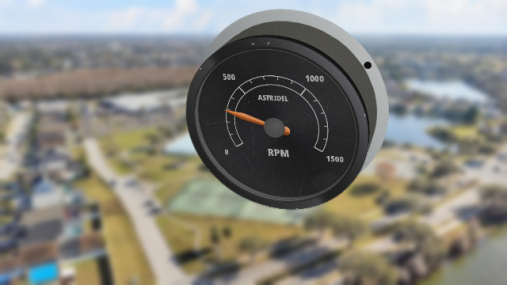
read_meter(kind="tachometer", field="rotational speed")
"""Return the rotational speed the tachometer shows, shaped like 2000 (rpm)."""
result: 300 (rpm)
